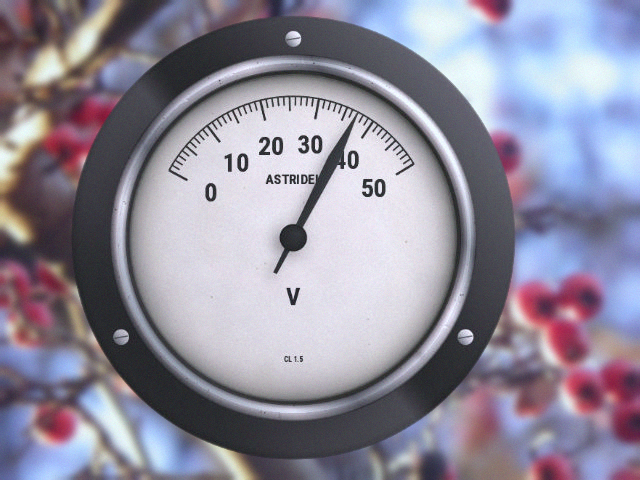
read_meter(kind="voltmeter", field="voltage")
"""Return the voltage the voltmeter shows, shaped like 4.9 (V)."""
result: 37 (V)
